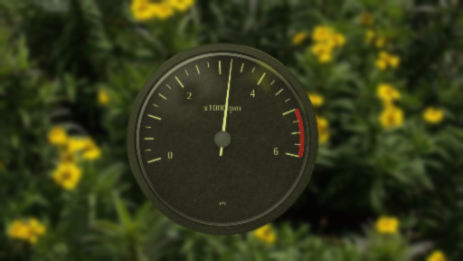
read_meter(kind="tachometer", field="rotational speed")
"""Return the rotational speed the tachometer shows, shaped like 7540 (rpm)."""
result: 3250 (rpm)
